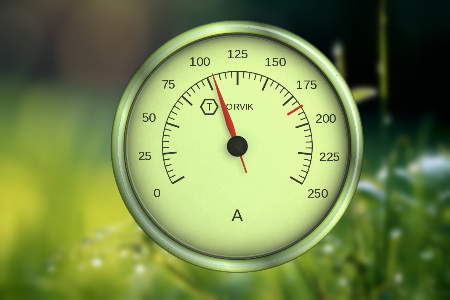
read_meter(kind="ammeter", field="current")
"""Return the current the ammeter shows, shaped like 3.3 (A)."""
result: 105 (A)
